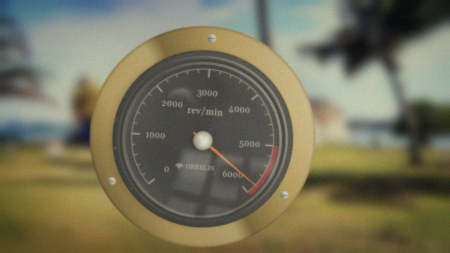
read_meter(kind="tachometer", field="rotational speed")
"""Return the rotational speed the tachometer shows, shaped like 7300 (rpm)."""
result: 5800 (rpm)
